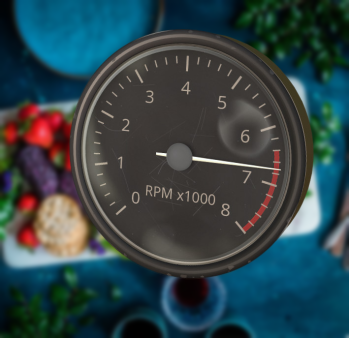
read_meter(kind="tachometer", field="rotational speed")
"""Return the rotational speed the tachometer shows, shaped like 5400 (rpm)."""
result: 6700 (rpm)
